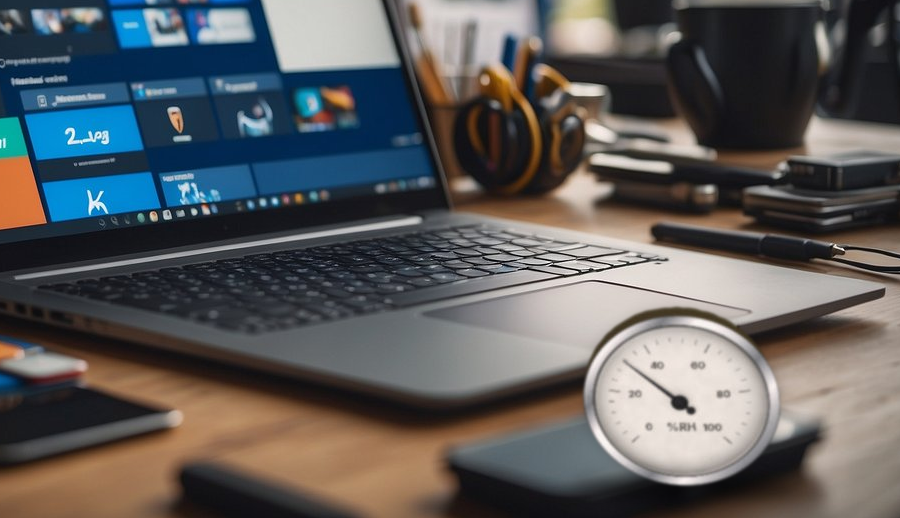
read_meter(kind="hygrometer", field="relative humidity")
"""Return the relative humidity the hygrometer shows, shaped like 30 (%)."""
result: 32 (%)
